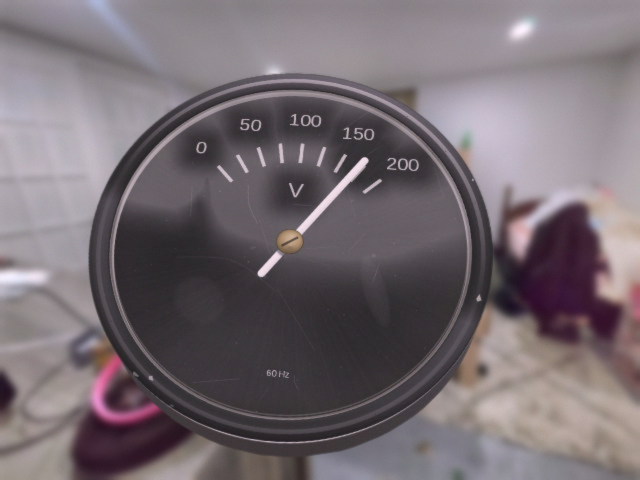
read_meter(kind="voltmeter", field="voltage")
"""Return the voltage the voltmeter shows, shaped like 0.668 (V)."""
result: 175 (V)
